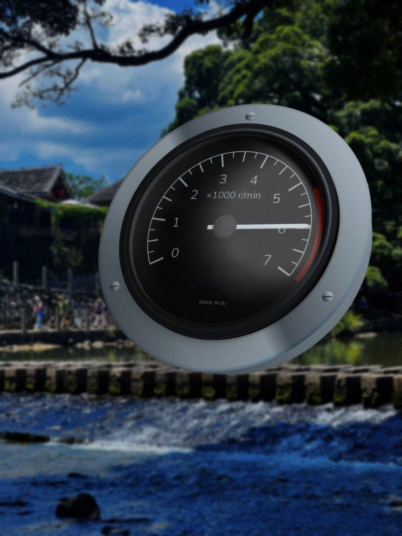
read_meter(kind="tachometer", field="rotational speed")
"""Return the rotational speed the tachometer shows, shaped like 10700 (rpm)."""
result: 6000 (rpm)
